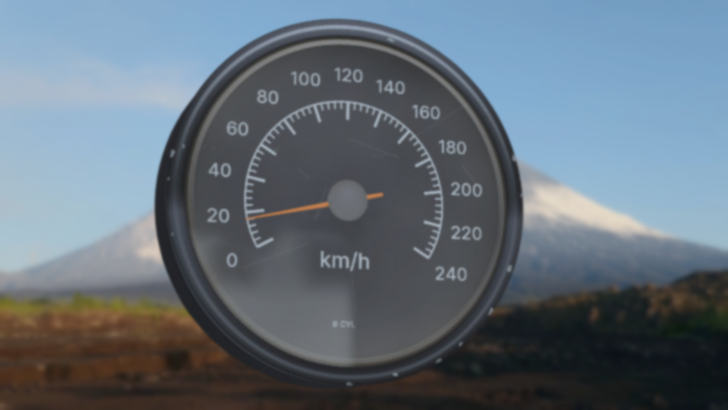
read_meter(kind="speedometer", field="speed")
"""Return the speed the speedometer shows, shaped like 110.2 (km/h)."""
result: 16 (km/h)
